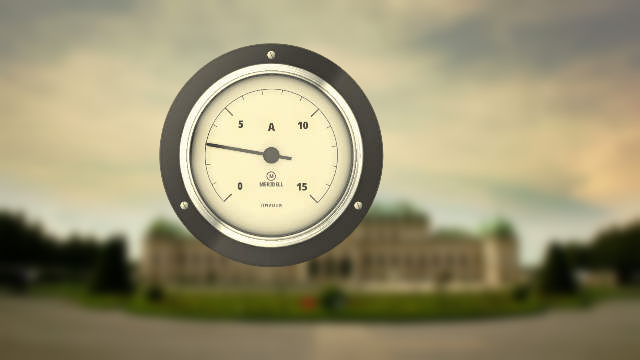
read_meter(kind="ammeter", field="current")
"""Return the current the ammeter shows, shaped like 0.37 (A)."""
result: 3 (A)
